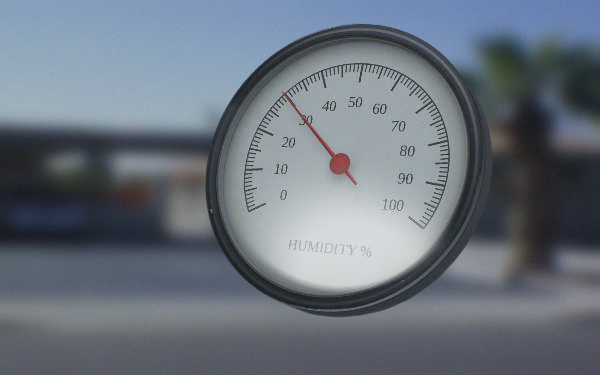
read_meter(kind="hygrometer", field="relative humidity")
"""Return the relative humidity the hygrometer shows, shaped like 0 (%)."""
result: 30 (%)
